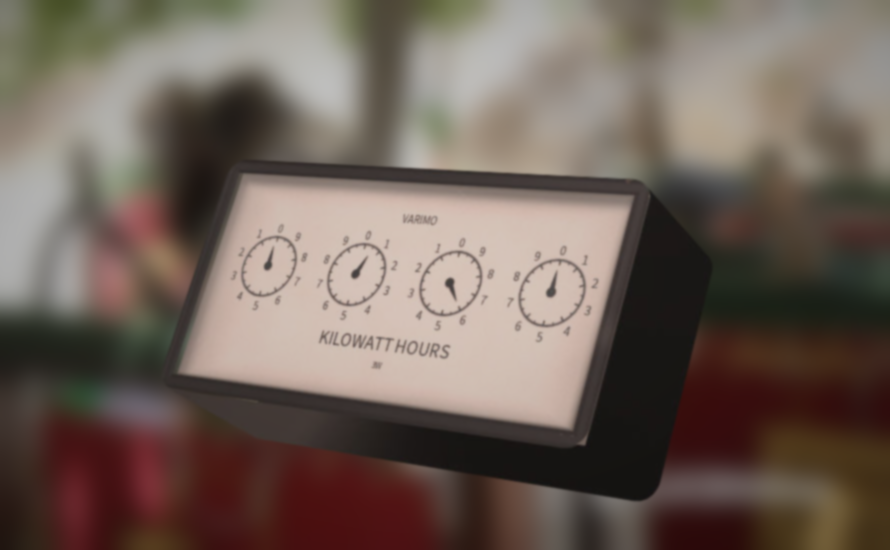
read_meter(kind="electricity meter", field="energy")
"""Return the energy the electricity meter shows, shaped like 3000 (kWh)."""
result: 60 (kWh)
